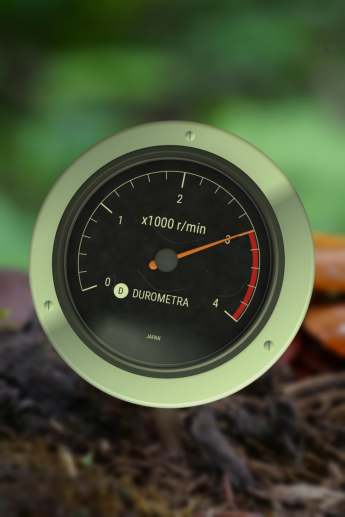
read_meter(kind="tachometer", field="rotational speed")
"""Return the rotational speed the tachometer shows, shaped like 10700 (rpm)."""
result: 3000 (rpm)
